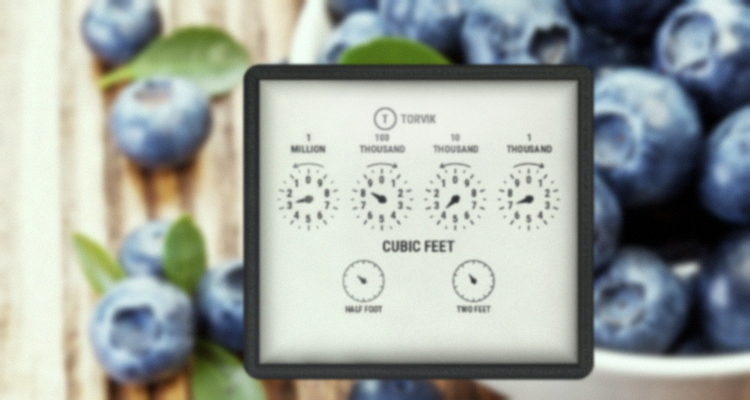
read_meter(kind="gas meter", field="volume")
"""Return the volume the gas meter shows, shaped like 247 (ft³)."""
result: 283700 (ft³)
